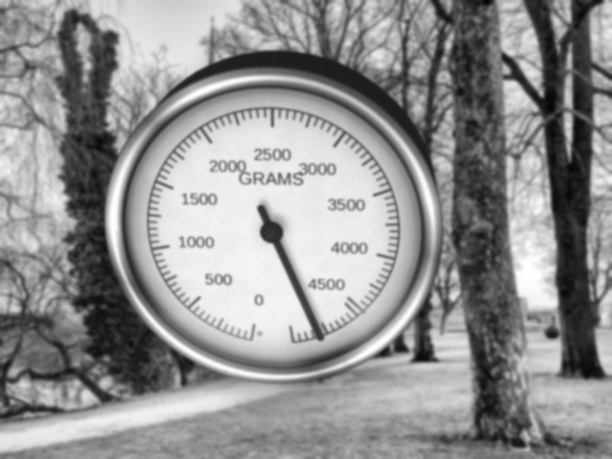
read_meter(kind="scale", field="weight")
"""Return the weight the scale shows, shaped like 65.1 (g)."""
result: 4800 (g)
